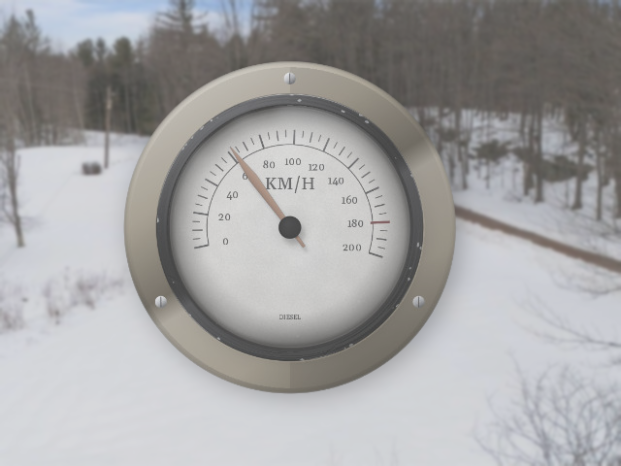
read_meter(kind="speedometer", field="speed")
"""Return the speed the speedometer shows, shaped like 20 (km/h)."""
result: 62.5 (km/h)
